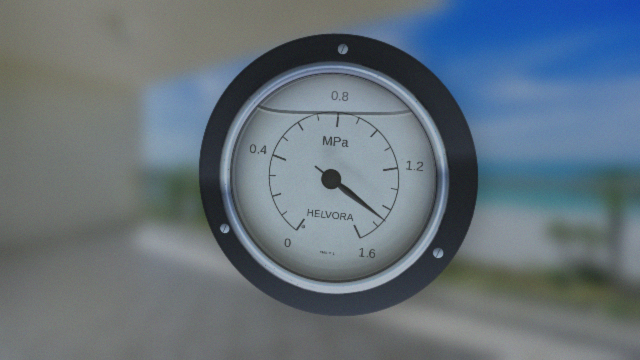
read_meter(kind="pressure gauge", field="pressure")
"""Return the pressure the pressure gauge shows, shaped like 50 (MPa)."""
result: 1.45 (MPa)
